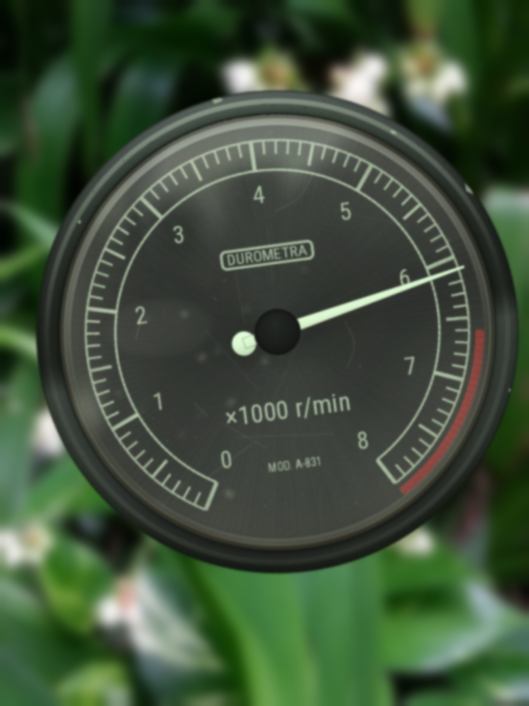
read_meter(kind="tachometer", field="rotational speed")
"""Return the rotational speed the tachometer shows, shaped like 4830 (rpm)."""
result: 6100 (rpm)
